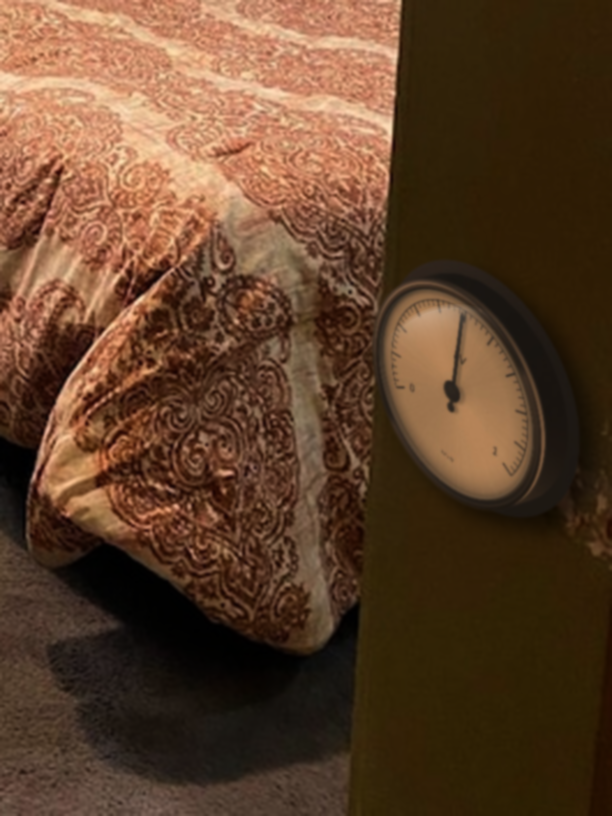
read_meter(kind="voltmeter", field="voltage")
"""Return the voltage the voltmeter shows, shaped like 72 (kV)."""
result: 0.5 (kV)
